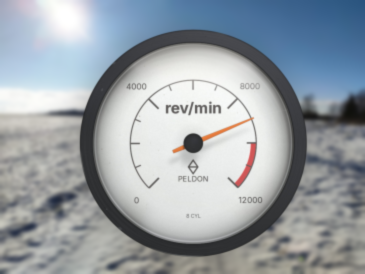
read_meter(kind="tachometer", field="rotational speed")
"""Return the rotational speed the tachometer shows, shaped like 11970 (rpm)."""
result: 9000 (rpm)
